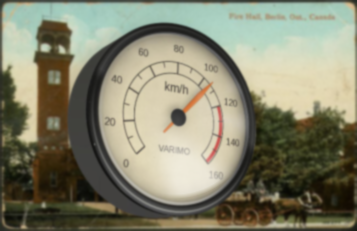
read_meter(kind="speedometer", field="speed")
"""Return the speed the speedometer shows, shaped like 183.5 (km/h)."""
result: 105 (km/h)
